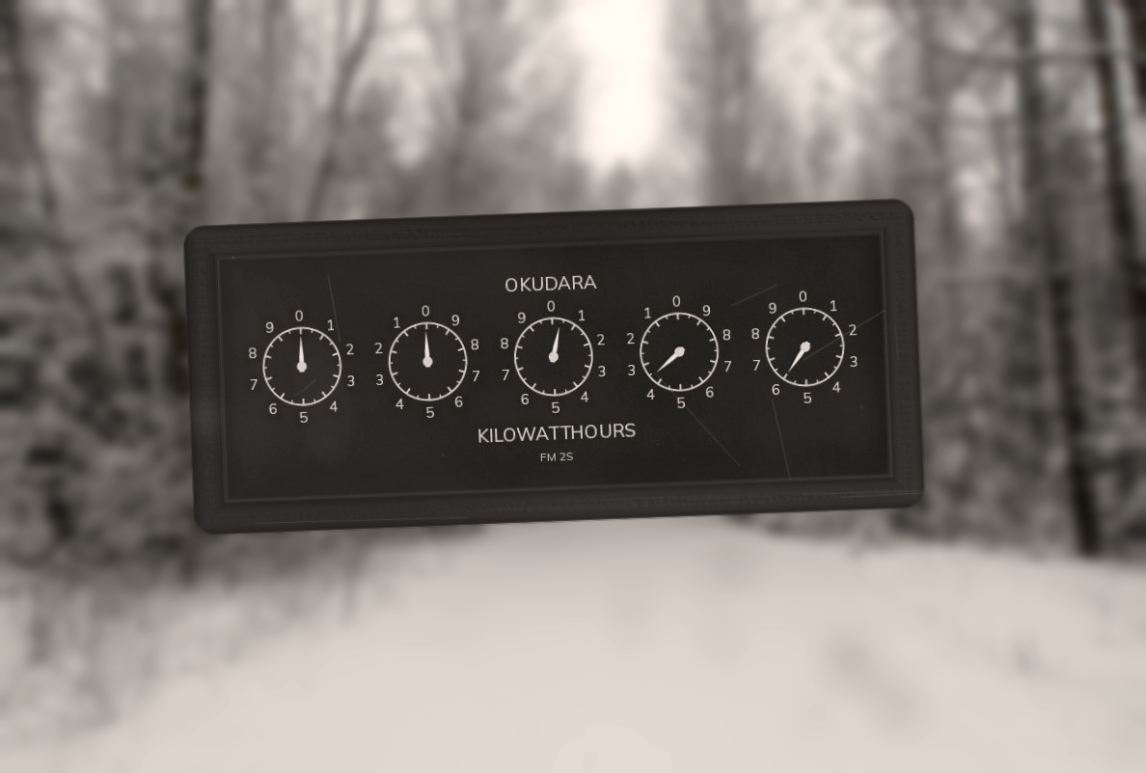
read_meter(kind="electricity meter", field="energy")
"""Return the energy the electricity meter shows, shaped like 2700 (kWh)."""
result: 36 (kWh)
